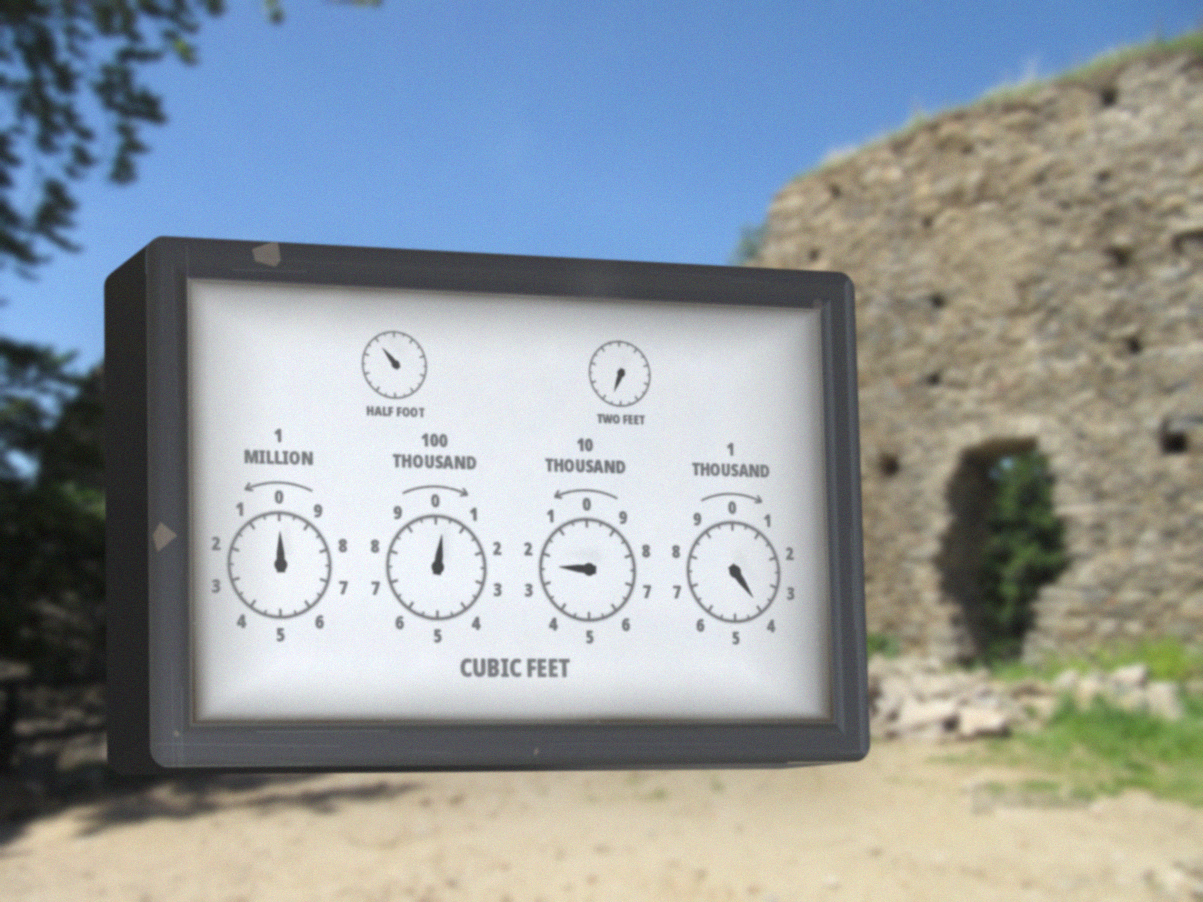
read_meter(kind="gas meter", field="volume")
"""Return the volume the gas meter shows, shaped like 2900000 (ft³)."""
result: 2400 (ft³)
